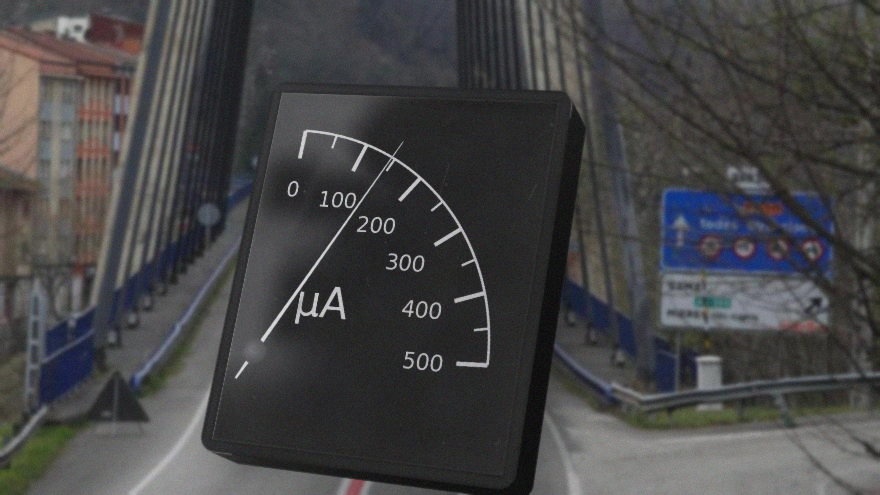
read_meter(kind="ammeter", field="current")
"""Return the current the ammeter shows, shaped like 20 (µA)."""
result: 150 (µA)
